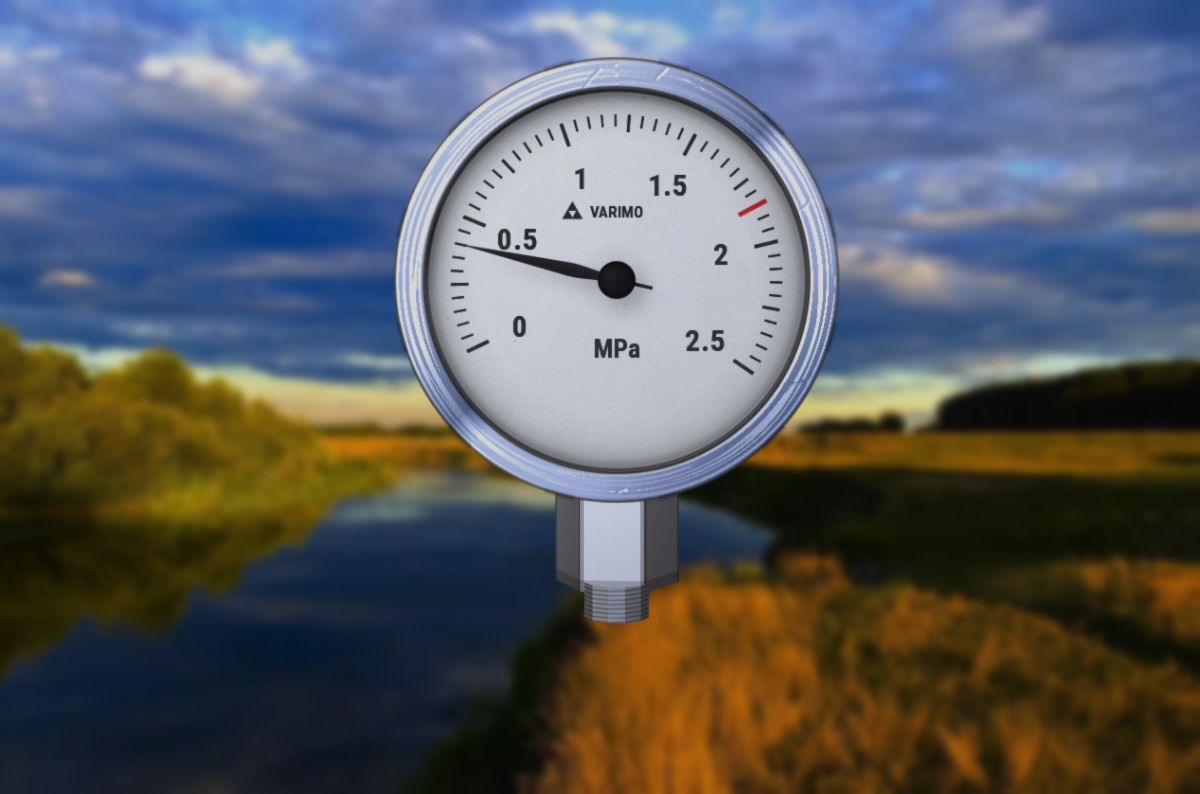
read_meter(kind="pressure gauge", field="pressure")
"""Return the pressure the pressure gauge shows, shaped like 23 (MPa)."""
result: 0.4 (MPa)
